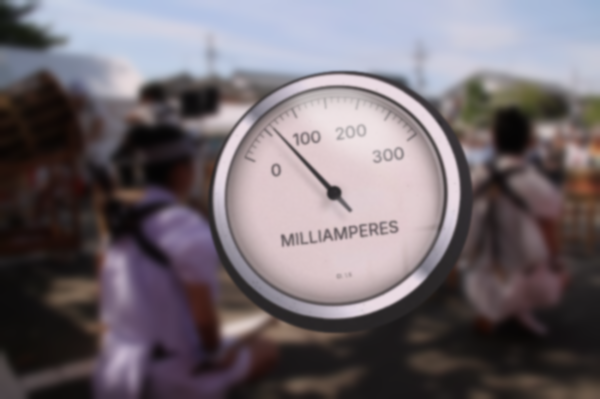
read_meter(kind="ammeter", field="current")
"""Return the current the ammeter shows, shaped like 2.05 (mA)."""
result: 60 (mA)
